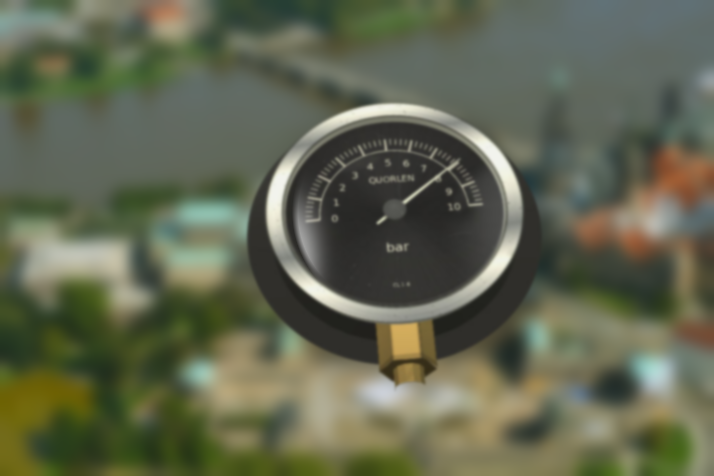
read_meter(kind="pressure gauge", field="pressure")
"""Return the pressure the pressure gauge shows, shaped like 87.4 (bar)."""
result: 8 (bar)
